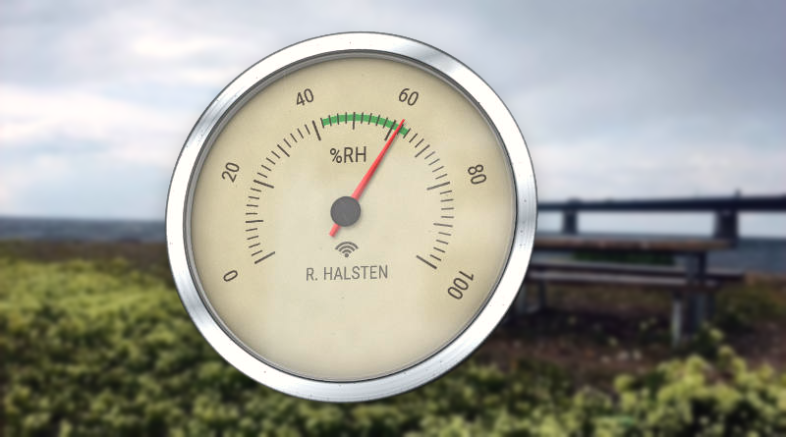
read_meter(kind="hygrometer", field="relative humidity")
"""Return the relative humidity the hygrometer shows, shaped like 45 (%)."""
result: 62 (%)
